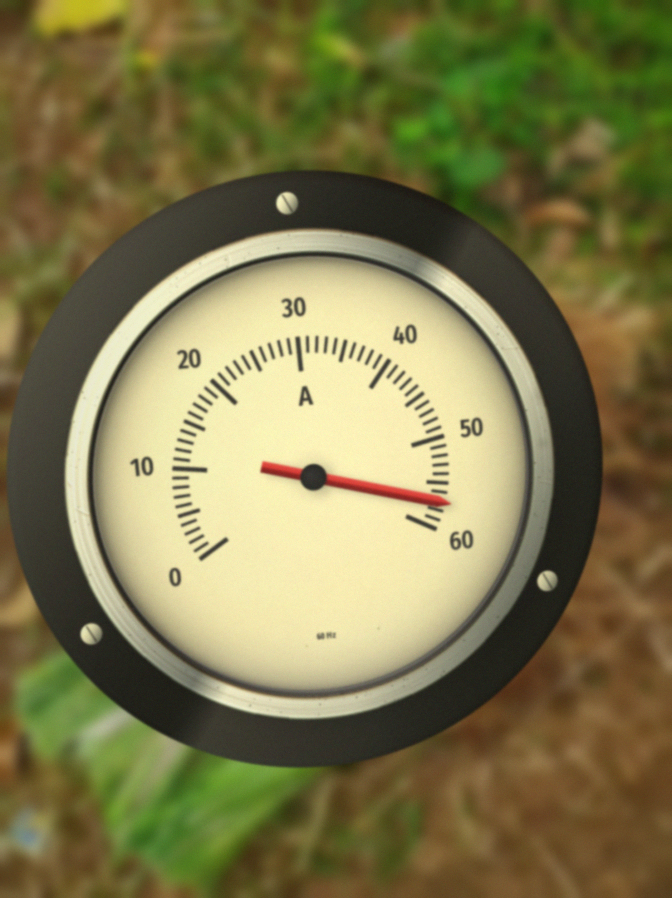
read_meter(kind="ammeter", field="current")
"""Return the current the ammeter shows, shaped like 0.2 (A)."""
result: 57 (A)
